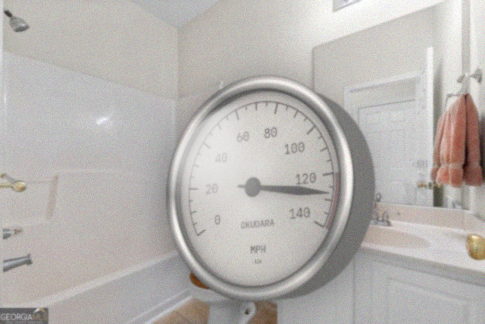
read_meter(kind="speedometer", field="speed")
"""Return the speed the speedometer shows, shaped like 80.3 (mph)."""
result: 127.5 (mph)
